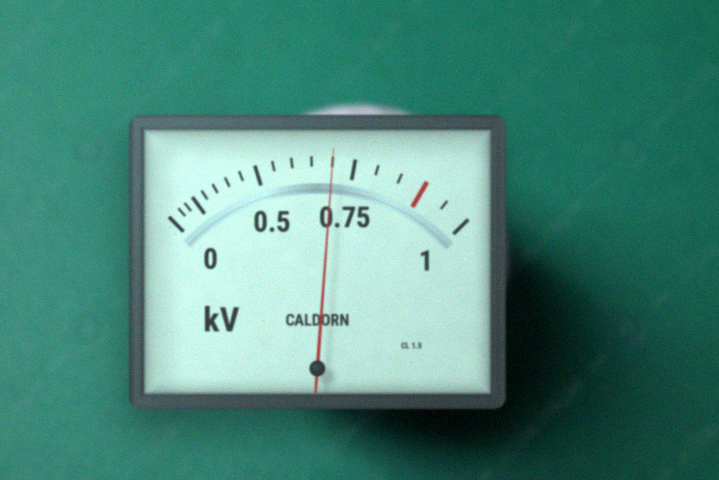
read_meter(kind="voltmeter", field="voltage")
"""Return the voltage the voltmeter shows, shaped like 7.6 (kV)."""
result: 0.7 (kV)
